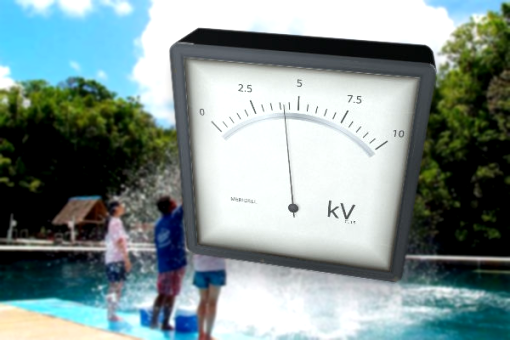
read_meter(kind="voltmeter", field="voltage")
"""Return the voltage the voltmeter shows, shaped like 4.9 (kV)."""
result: 4.25 (kV)
